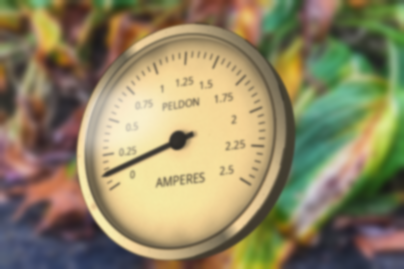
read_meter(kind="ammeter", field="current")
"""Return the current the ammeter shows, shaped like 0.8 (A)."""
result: 0.1 (A)
